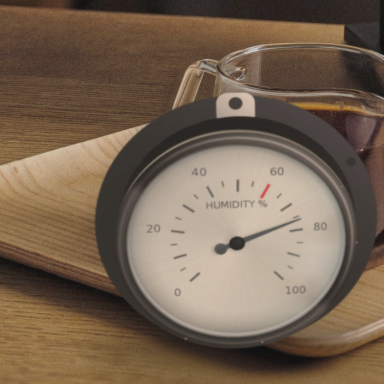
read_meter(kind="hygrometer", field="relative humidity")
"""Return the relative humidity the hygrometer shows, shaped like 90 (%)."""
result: 75 (%)
